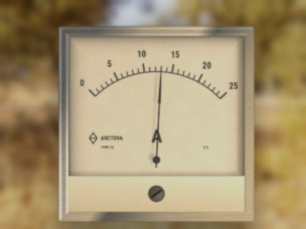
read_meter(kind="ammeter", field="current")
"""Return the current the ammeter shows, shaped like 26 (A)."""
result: 13 (A)
